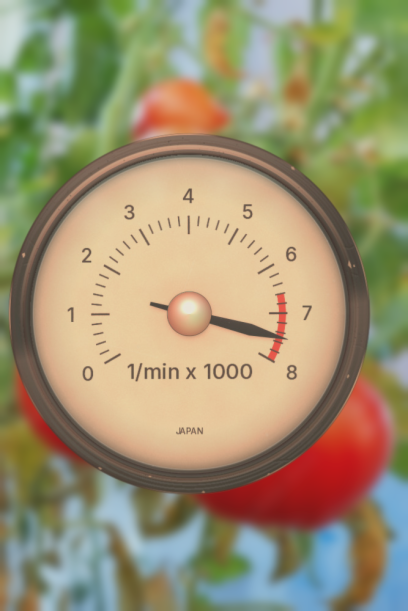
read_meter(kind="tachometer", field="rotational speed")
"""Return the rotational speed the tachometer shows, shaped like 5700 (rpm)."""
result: 7500 (rpm)
